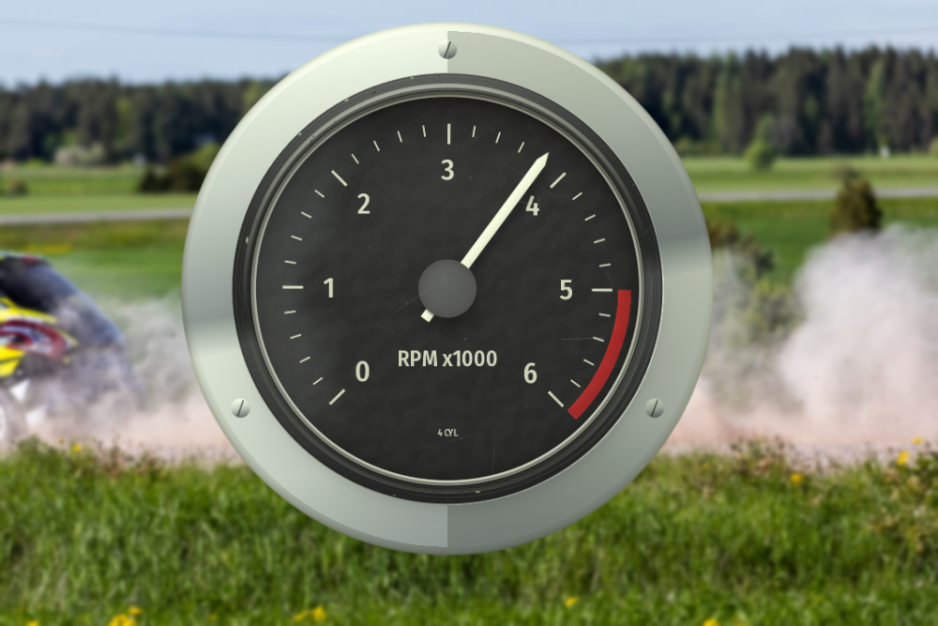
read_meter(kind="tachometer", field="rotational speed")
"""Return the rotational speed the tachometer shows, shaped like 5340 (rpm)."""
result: 3800 (rpm)
